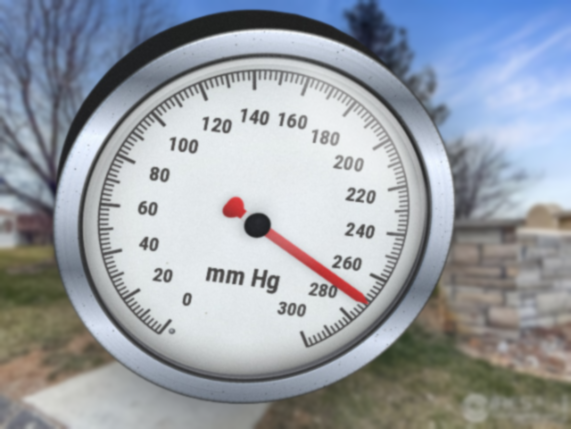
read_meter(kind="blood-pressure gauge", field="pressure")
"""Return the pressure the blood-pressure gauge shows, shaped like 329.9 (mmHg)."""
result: 270 (mmHg)
